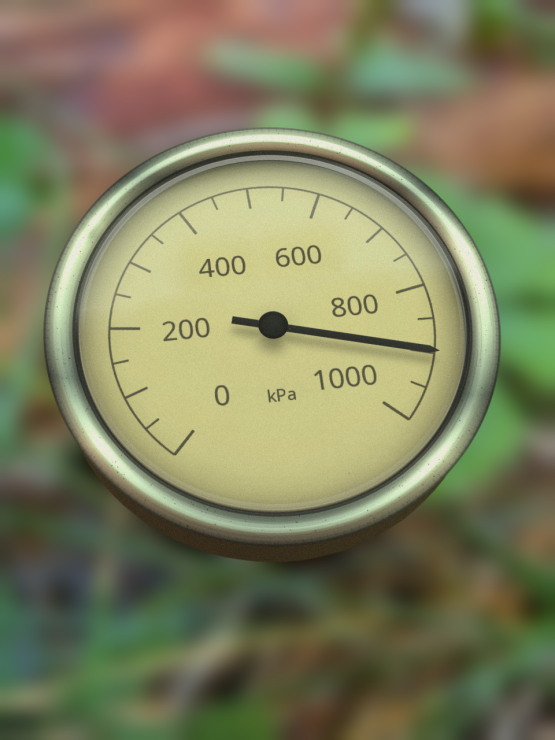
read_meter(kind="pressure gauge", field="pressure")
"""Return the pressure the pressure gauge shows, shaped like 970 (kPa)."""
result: 900 (kPa)
